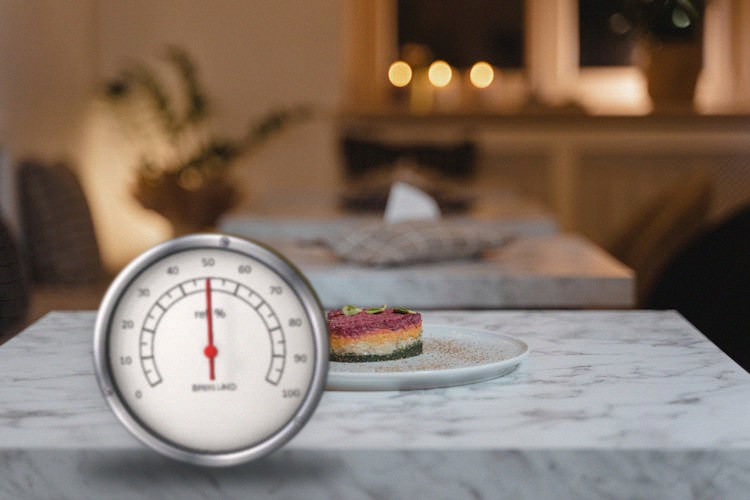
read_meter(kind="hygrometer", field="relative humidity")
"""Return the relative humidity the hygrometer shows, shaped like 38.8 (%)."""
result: 50 (%)
